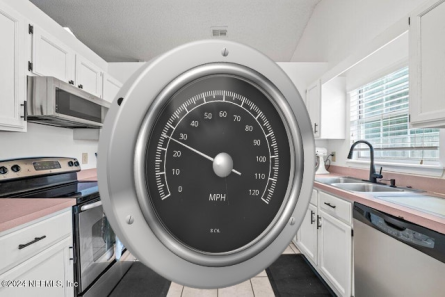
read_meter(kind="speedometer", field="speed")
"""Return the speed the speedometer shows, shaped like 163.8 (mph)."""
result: 25 (mph)
